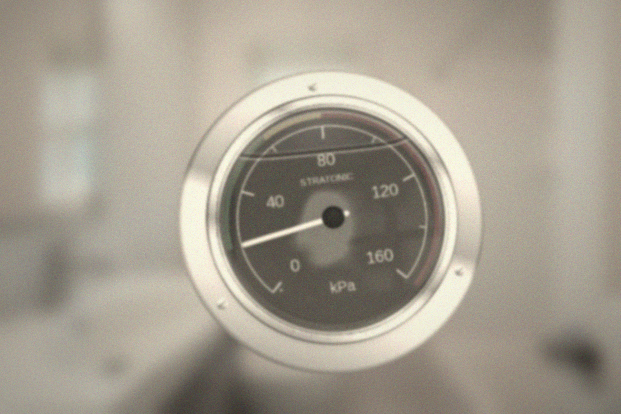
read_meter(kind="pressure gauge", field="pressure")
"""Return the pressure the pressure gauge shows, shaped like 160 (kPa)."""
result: 20 (kPa)
